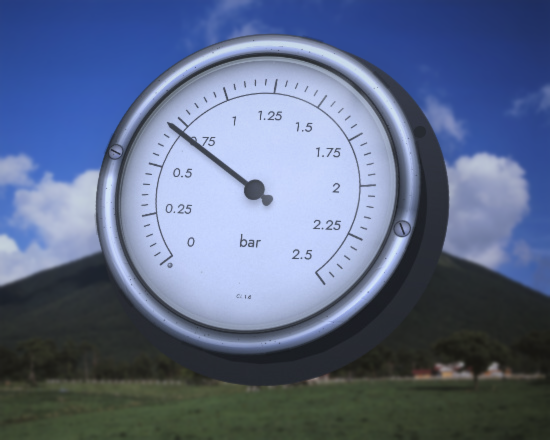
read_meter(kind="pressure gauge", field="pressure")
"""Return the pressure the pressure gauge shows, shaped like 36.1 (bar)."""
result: 0.7 (bar)
